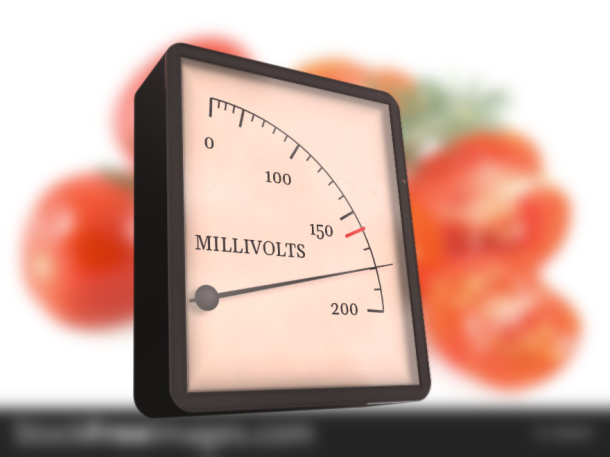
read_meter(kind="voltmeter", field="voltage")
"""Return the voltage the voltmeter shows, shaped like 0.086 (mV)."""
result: 180 (mV)
